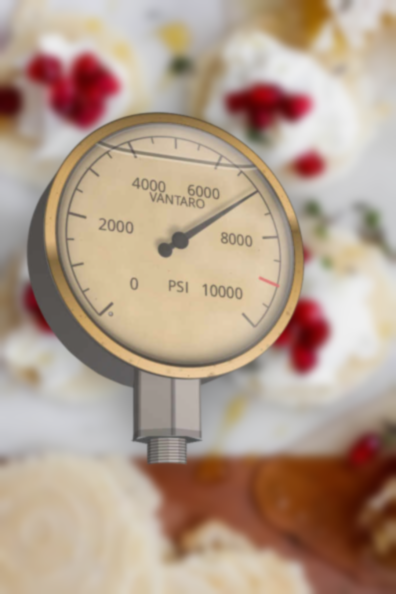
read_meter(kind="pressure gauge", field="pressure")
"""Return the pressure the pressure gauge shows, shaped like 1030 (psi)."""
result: 7000 (psi)
